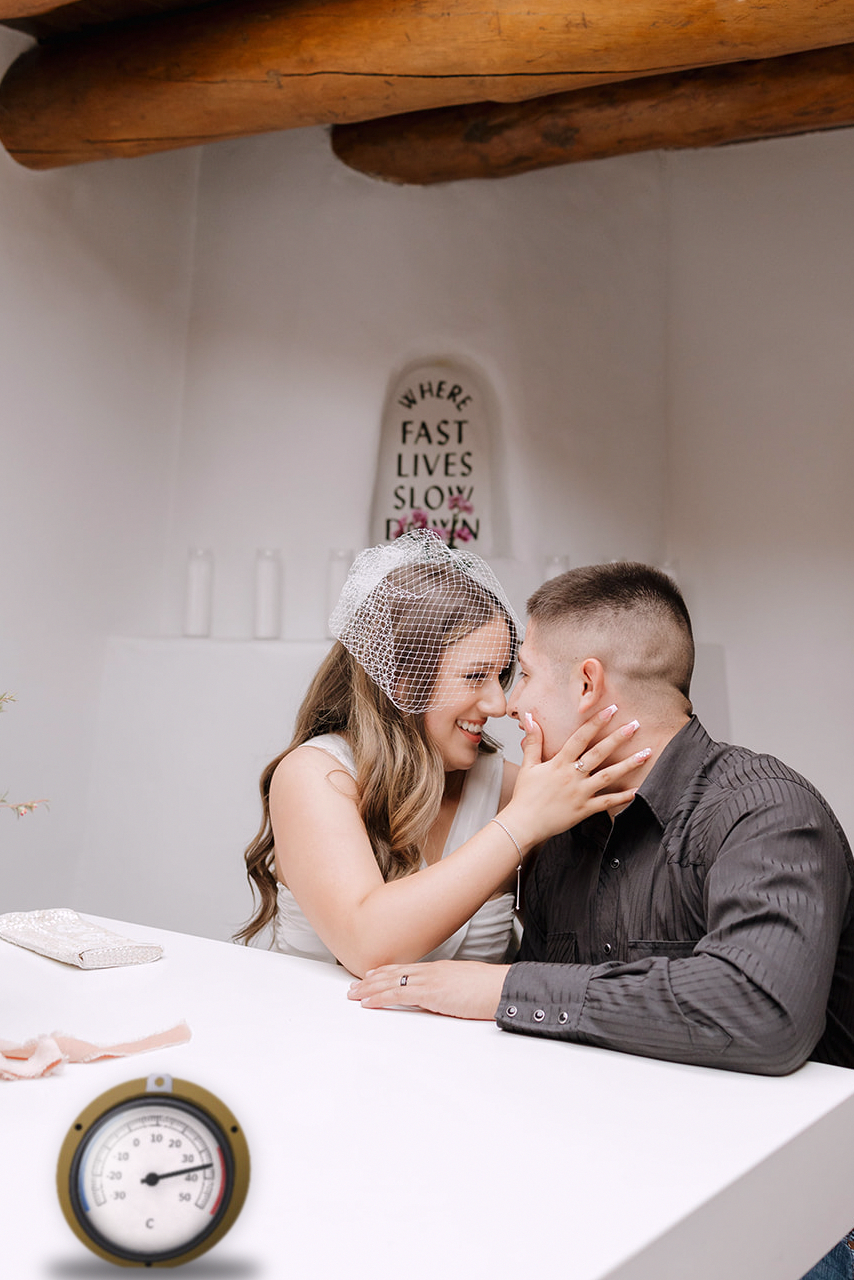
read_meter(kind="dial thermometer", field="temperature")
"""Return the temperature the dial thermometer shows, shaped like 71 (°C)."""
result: 35 (°C)
